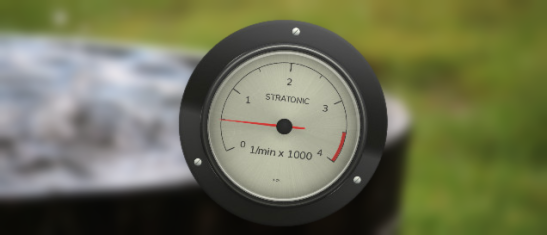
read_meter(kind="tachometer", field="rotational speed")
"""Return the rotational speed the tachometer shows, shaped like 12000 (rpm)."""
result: 500 (rpm)
